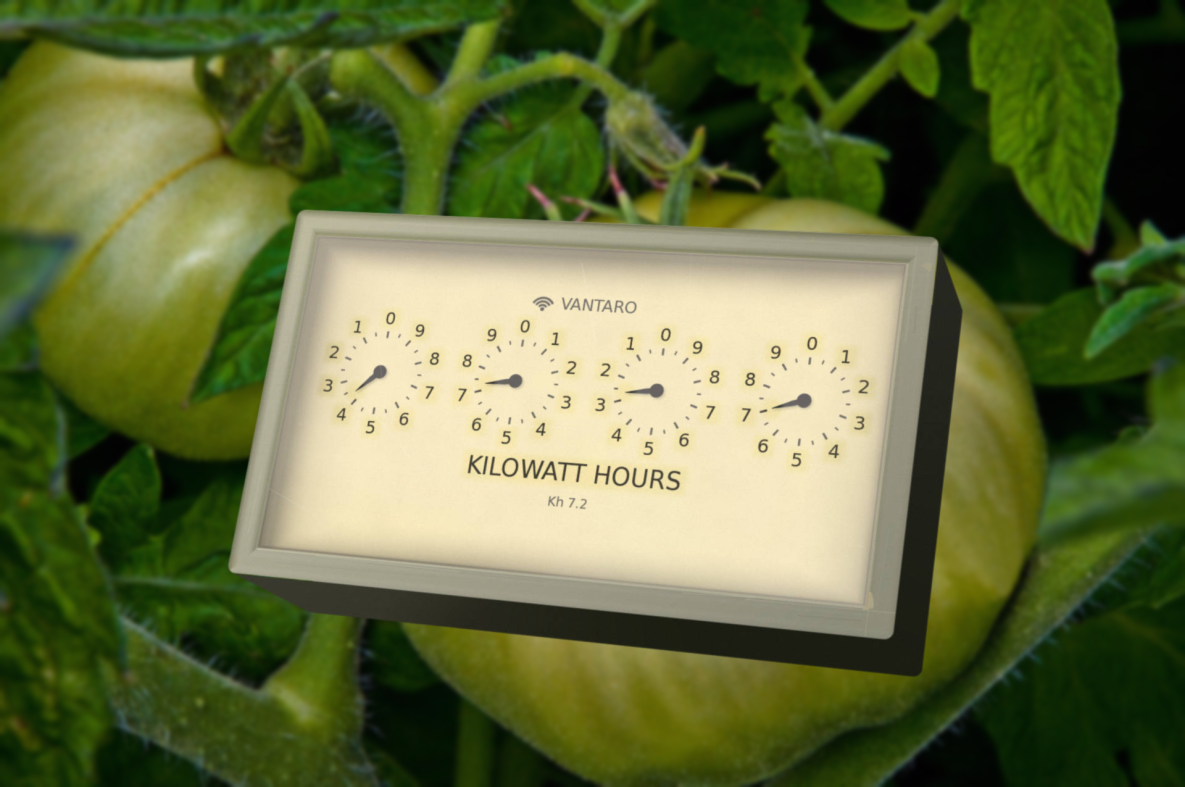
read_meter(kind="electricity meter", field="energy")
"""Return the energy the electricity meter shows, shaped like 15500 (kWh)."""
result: 3727 (kWh)
